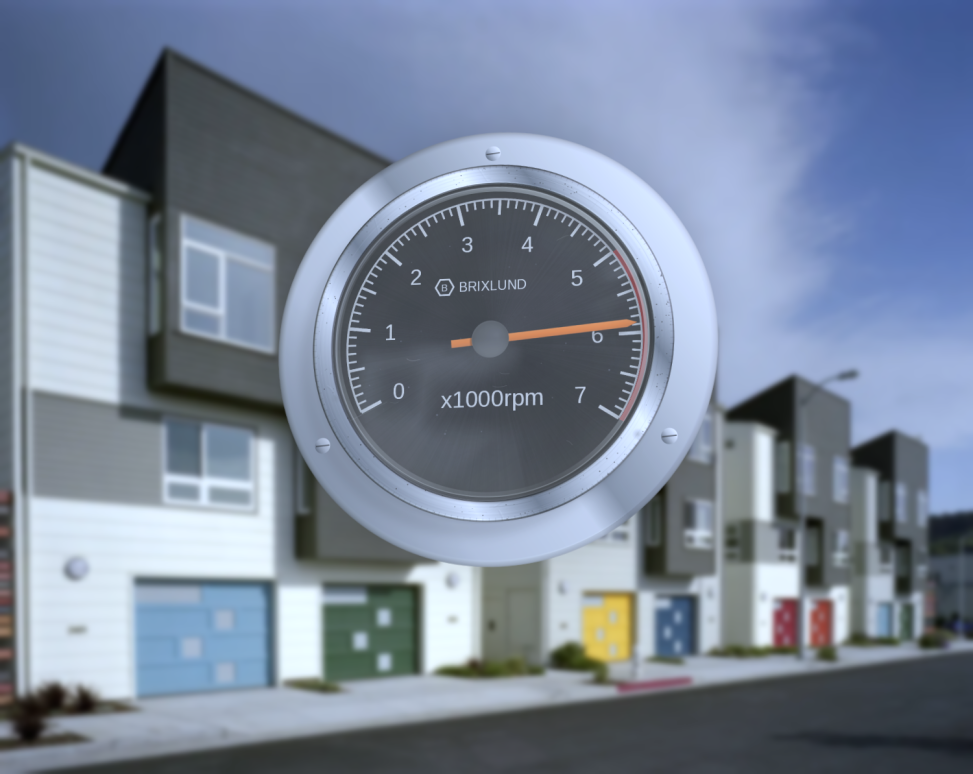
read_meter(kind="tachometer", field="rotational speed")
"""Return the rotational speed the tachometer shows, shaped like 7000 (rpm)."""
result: 5900 (rpm)
